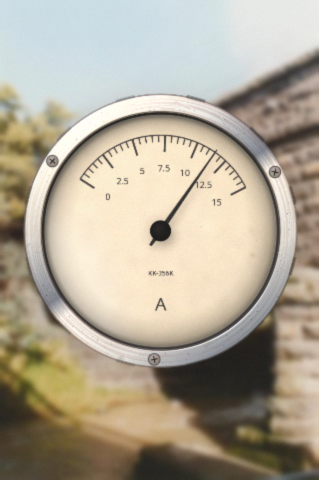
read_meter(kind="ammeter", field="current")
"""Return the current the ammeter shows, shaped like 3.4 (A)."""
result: 11.5 (A)
